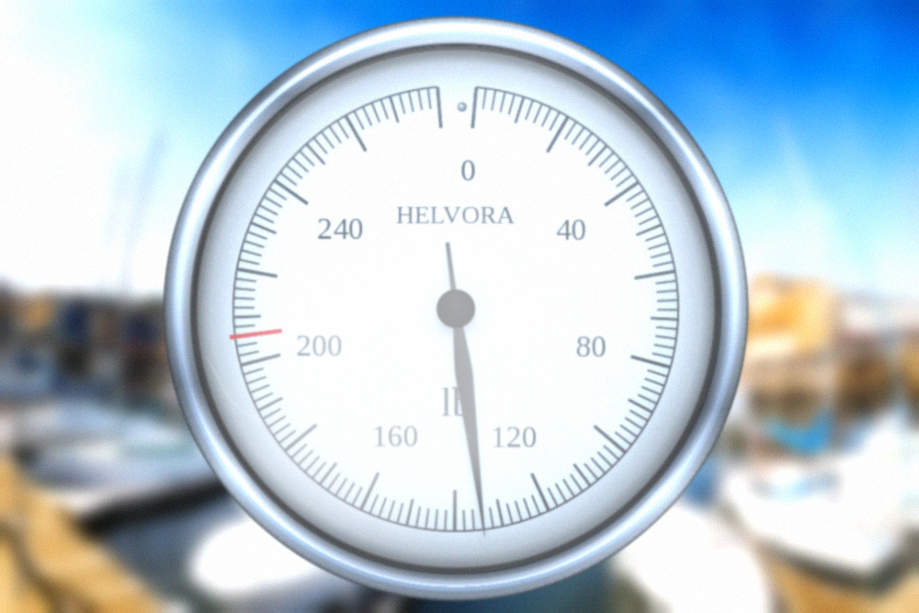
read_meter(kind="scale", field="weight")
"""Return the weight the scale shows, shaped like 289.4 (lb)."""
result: 134 (lb)
